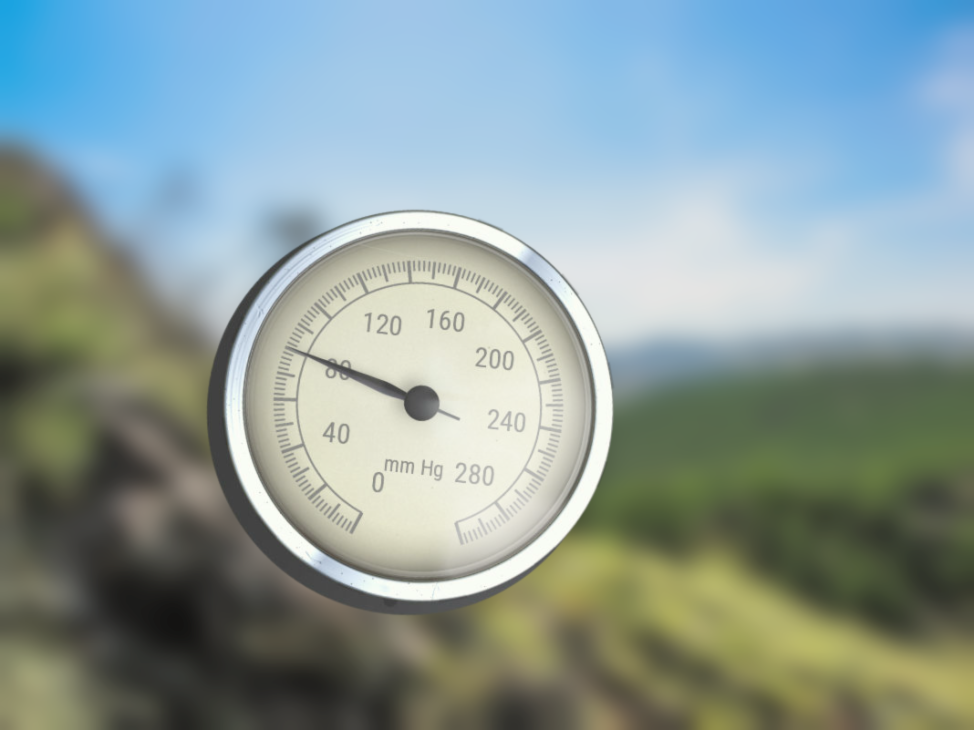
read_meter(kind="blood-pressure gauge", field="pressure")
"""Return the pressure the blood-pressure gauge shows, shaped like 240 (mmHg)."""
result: 80 (mmHg)
